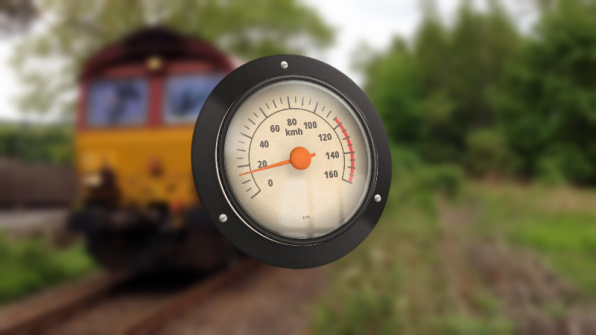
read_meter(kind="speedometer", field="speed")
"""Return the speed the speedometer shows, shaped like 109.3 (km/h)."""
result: 15 (km/h)
